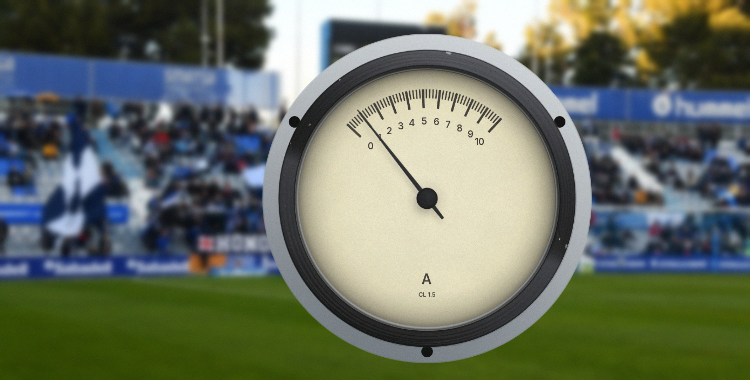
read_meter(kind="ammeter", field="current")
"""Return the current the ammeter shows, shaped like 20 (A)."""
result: 1 (A)
